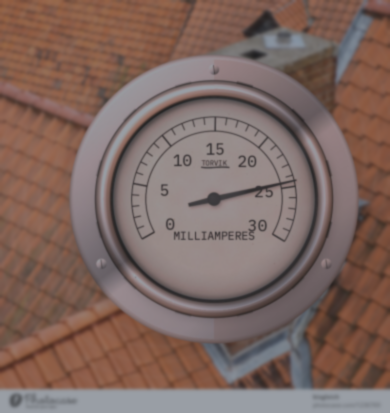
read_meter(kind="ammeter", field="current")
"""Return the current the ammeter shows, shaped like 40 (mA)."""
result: 24.5 (mA)
